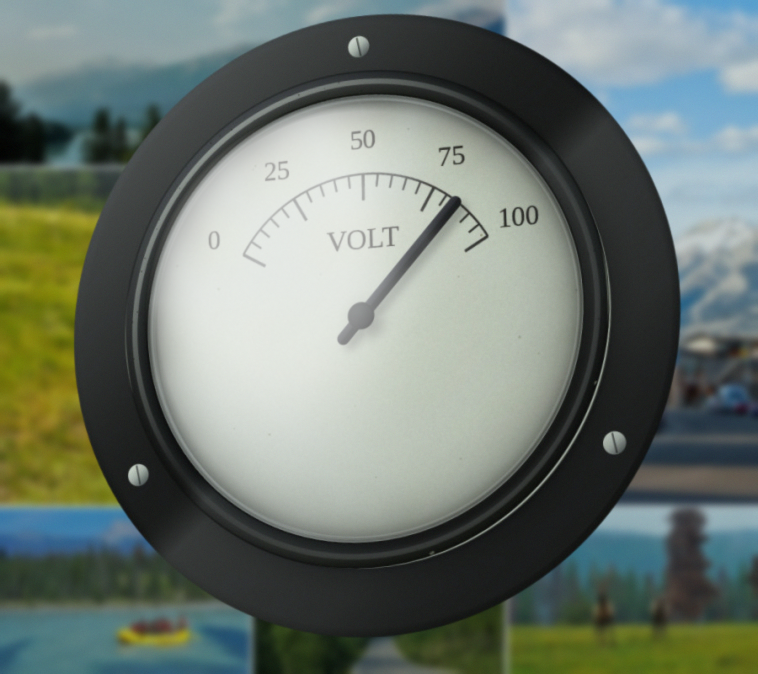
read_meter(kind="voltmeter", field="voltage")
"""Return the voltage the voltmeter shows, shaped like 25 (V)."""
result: 85 (V)
